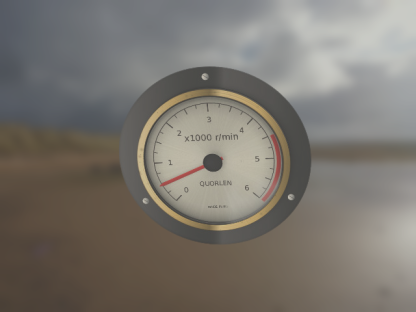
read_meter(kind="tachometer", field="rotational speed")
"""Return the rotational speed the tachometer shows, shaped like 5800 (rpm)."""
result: 500 (rpm)
